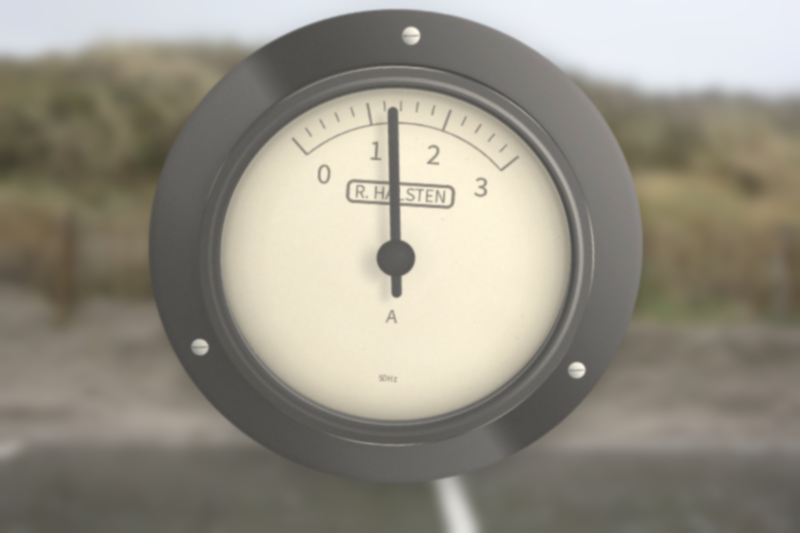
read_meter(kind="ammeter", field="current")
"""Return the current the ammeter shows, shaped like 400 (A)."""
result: 1.3 (A)
